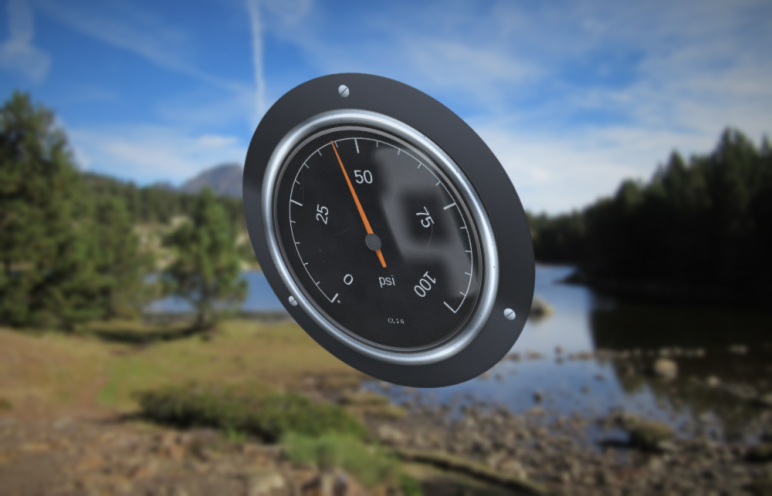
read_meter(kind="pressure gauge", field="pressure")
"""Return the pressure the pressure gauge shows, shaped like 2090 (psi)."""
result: 45 (psi)
